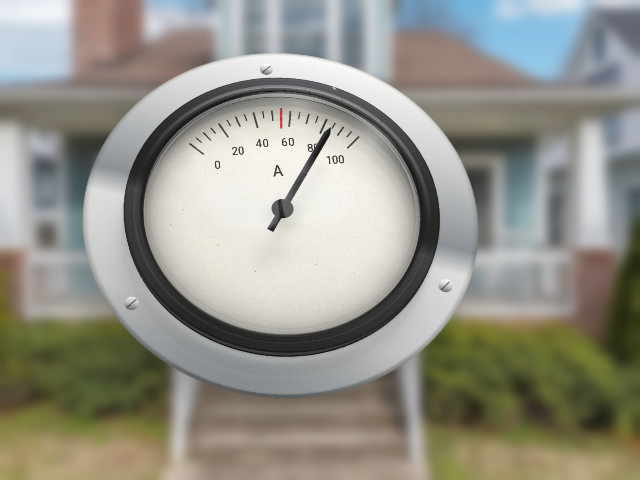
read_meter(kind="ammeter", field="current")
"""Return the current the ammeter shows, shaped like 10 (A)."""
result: 85 (A)
